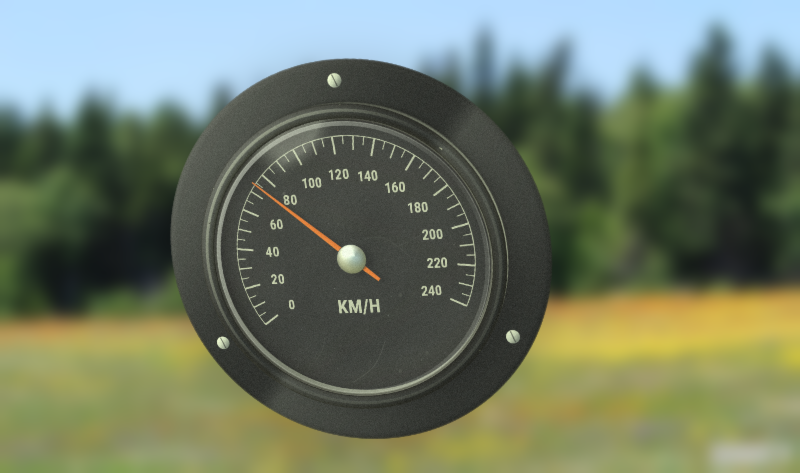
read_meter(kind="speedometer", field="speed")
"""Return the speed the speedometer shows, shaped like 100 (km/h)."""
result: 75 (km/h)
